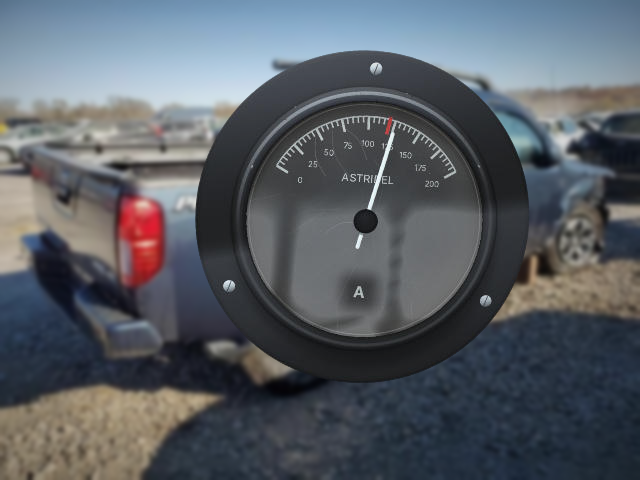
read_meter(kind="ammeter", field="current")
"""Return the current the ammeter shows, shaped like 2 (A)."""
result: 125 (A)
